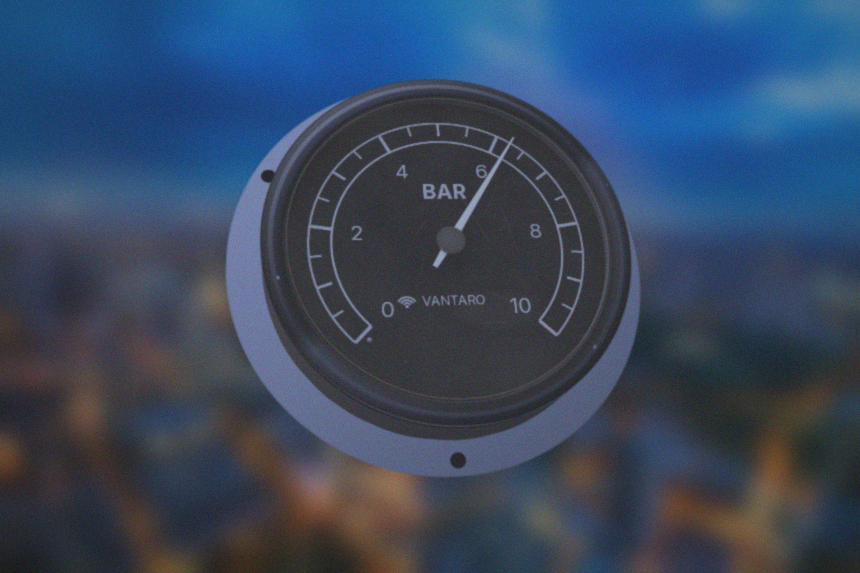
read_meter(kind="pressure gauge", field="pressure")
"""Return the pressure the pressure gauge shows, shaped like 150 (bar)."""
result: 6.25 (bar)
